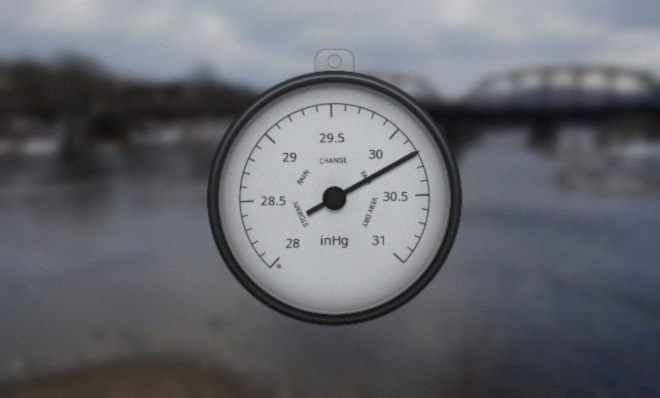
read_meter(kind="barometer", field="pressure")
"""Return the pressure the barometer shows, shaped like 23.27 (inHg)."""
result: 30.2 (inHg)
